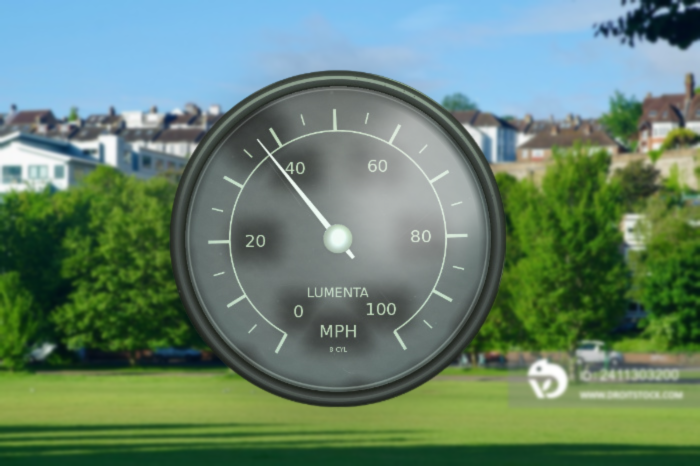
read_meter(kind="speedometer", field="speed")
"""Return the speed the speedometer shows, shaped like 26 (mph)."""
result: 37.5 (mph)
